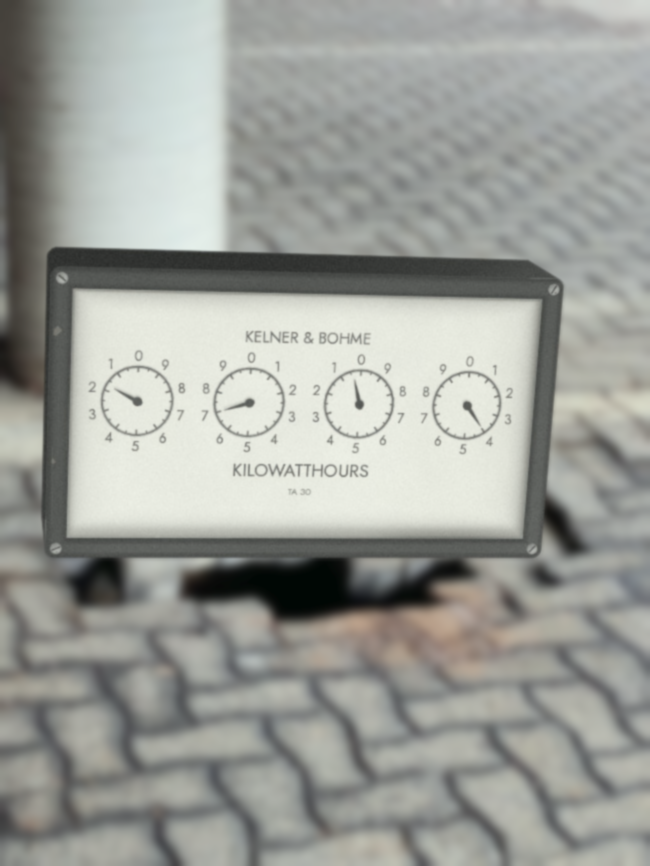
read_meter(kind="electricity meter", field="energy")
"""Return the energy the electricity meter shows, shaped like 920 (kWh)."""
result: 1704 (kWh)
